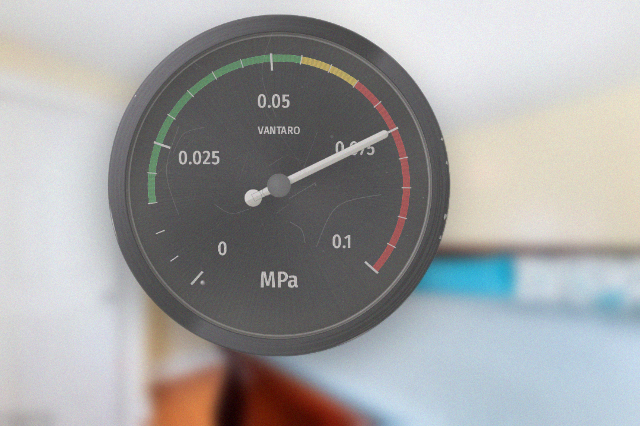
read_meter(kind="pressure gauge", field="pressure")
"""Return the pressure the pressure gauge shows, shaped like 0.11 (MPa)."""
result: 0.075 (MPa)
